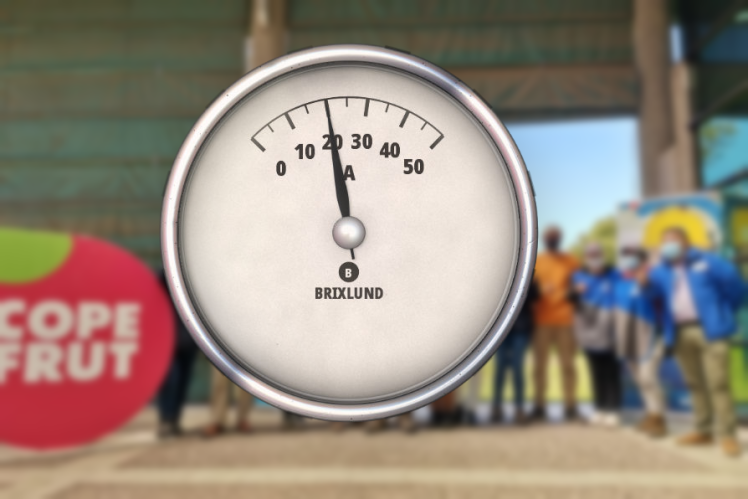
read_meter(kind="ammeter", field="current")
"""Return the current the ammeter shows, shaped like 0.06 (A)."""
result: 20 (A)
